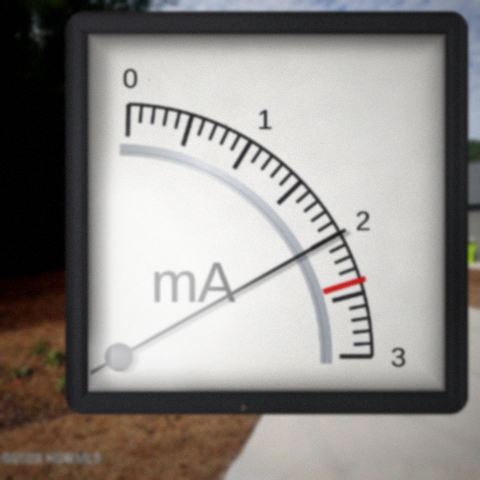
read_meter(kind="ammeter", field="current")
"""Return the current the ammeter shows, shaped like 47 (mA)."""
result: 2 (mA)
